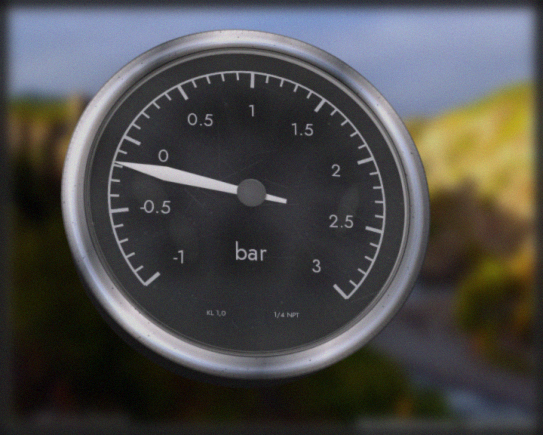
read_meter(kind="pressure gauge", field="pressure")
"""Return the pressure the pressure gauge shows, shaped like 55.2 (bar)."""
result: -0.2 (bar)
